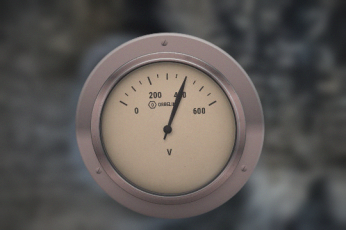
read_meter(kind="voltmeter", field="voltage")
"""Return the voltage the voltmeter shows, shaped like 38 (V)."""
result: 400 (V)
